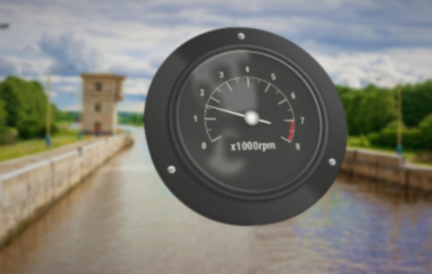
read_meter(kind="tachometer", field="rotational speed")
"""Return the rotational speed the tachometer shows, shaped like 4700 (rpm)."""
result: 1500 (rpm)
